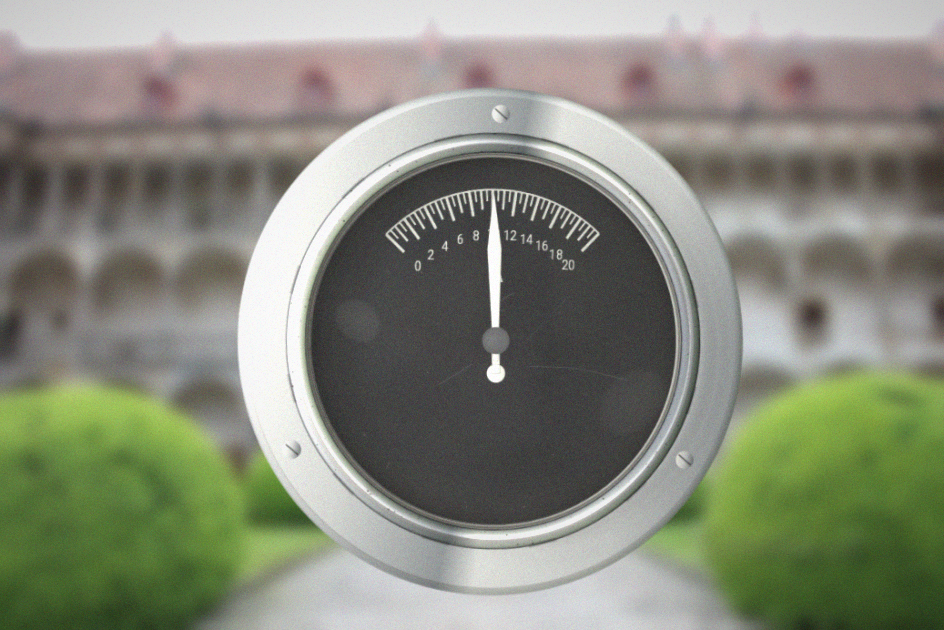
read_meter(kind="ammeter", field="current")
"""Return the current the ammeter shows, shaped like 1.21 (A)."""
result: 10 (A)
